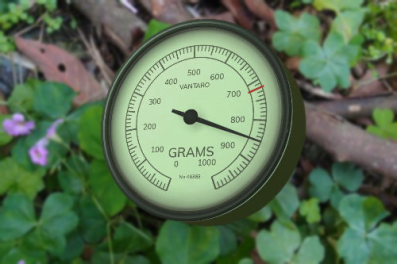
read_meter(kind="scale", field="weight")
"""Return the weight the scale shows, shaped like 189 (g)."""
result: 850 (g)
